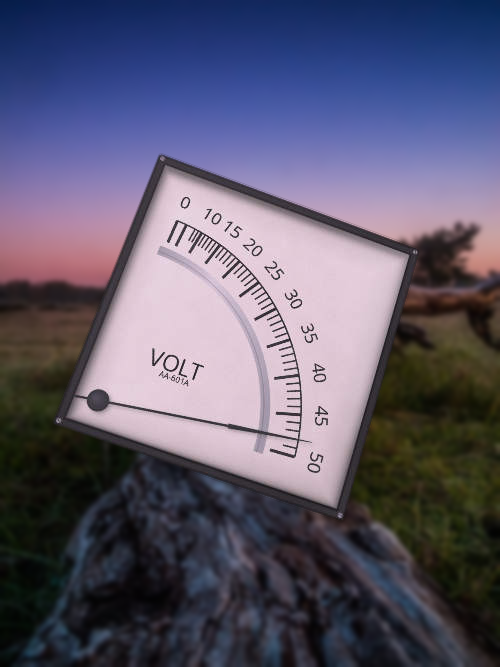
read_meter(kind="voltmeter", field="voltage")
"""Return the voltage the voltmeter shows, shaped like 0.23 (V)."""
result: 48 (V)
